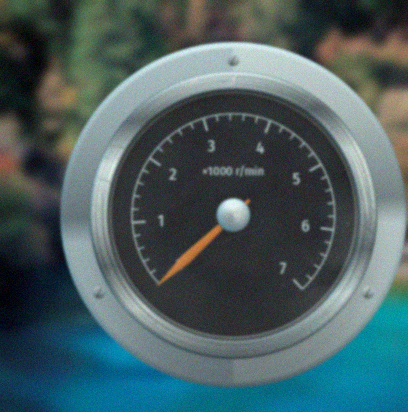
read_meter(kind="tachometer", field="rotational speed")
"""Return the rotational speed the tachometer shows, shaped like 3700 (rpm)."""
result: 0 (rpm)
